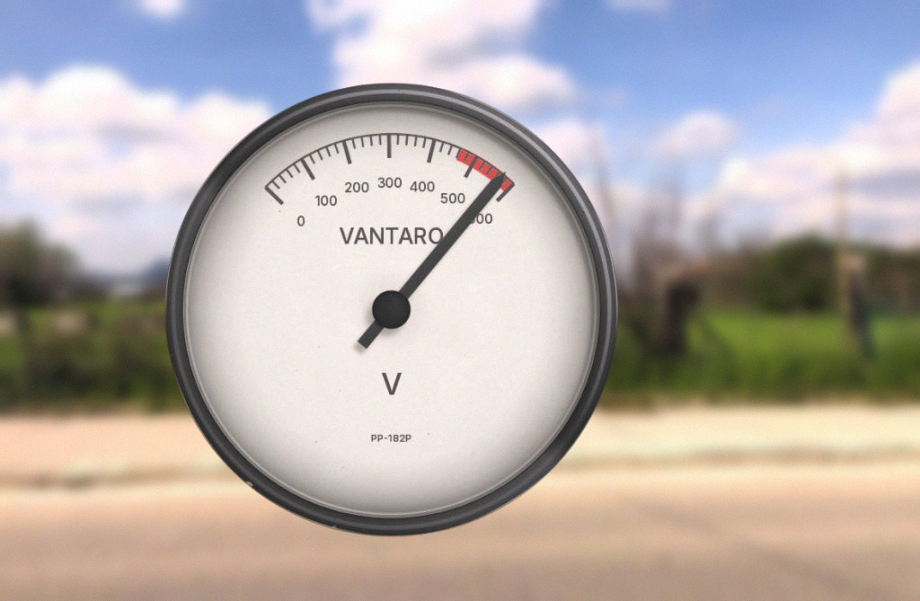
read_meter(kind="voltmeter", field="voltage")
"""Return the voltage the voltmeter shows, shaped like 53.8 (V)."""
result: 570 (V)
